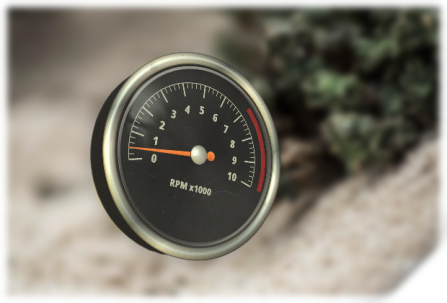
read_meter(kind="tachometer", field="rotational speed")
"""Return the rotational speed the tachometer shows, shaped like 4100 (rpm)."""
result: 400 (rpm)
